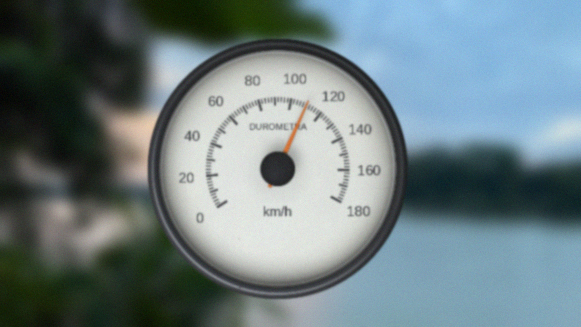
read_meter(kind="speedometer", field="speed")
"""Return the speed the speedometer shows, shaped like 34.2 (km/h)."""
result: 110 (km/h)
